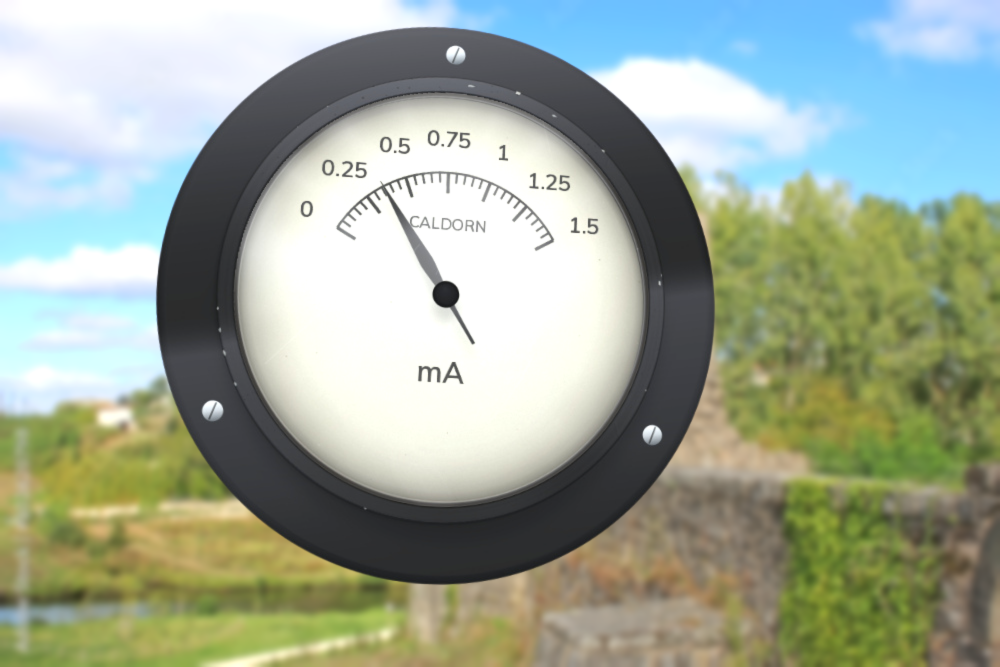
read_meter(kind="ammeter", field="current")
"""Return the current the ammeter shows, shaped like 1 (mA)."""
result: 0.35 (mA)
